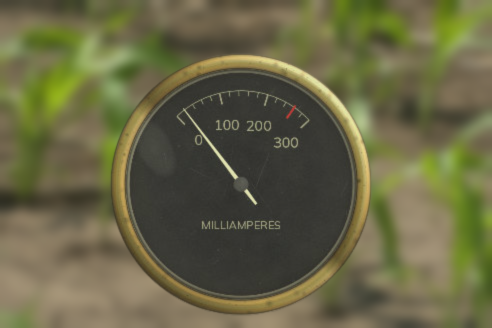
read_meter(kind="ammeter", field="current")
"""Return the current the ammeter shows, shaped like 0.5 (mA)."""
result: 20 (mA)
